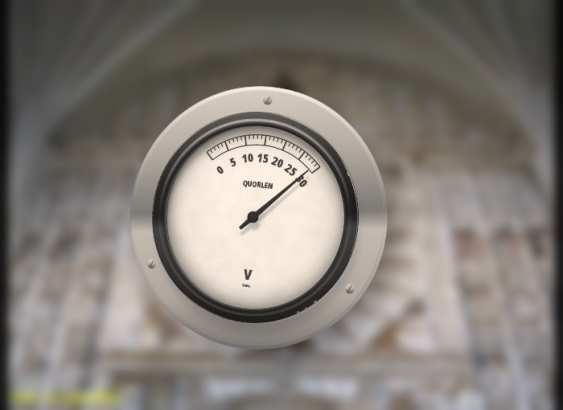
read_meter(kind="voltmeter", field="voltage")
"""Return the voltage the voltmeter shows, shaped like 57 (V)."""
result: 29 (V)
